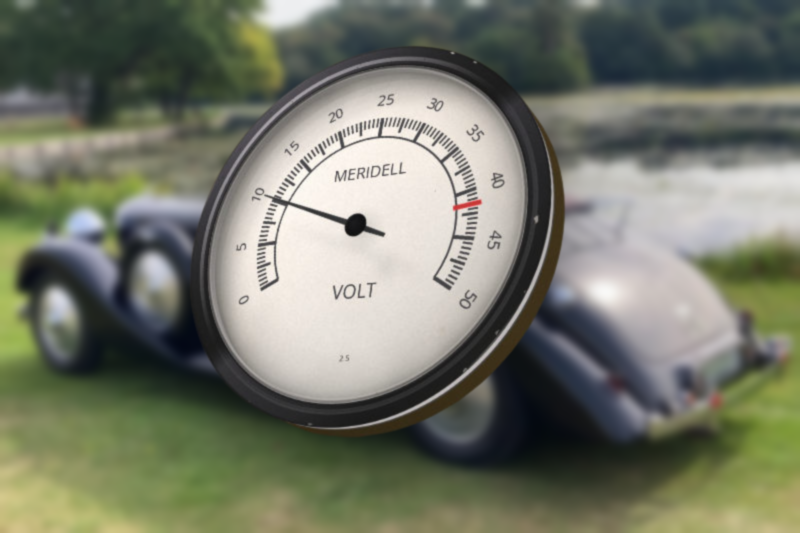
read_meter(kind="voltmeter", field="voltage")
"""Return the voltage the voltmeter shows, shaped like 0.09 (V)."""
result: 10 (V)
